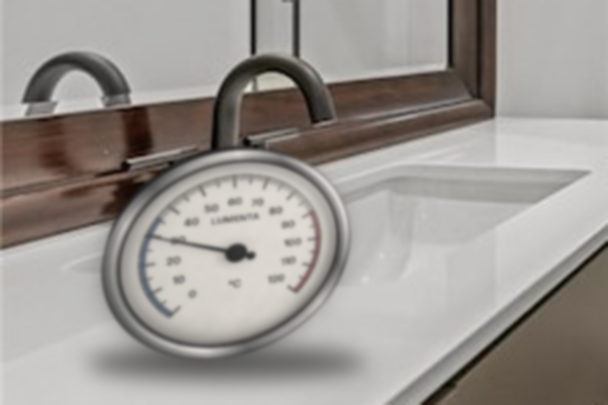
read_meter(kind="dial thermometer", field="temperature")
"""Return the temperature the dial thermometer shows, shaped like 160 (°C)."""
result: 30 (°C)
